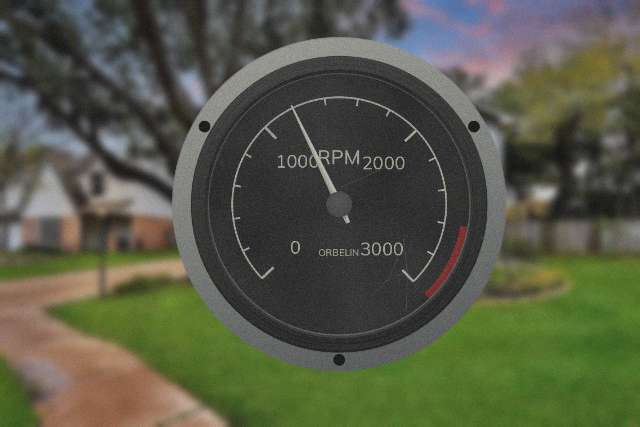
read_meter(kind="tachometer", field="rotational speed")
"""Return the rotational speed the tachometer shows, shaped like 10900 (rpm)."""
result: 1200 (rpm)
